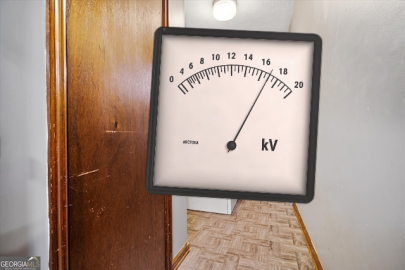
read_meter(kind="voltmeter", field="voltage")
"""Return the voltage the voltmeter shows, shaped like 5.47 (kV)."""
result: 17 (kV)
